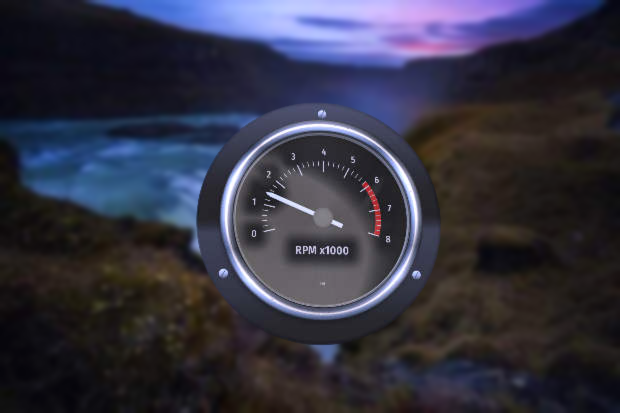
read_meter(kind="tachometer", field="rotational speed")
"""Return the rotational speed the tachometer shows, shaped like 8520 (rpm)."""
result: 1400 (rpm)
